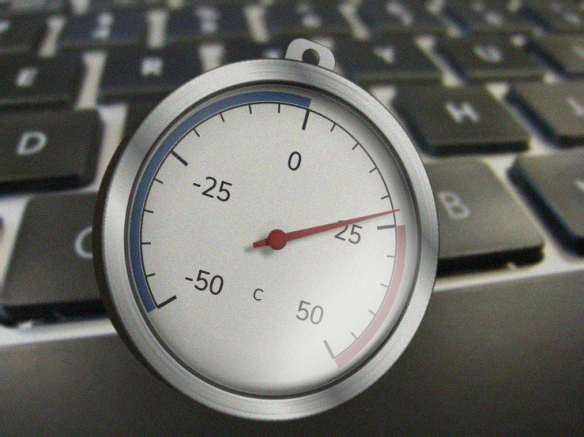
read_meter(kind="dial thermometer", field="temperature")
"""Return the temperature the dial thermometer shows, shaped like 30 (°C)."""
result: 22.5 (°C)
